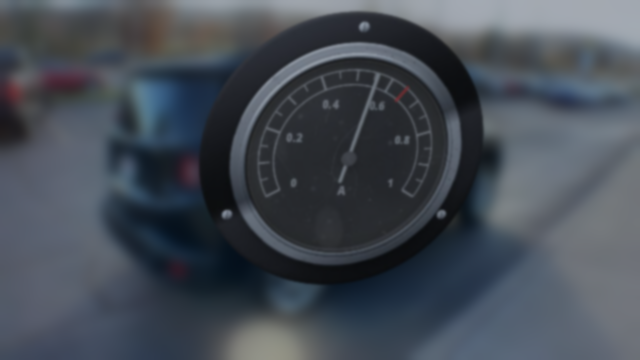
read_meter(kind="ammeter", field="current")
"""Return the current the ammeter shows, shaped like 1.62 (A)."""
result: 0.55 (A)
